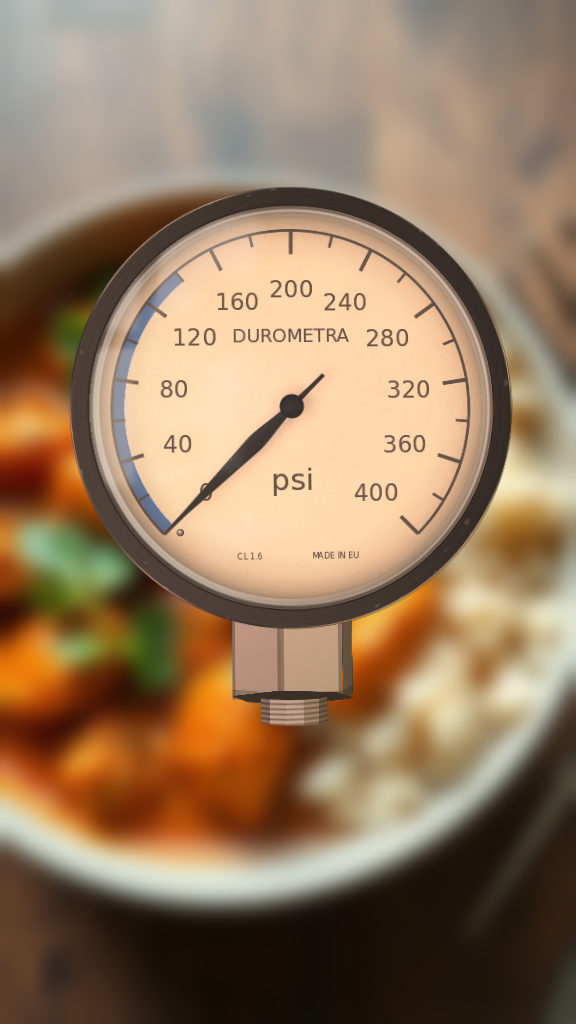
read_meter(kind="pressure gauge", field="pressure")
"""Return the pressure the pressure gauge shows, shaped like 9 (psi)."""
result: 0 (psi)
